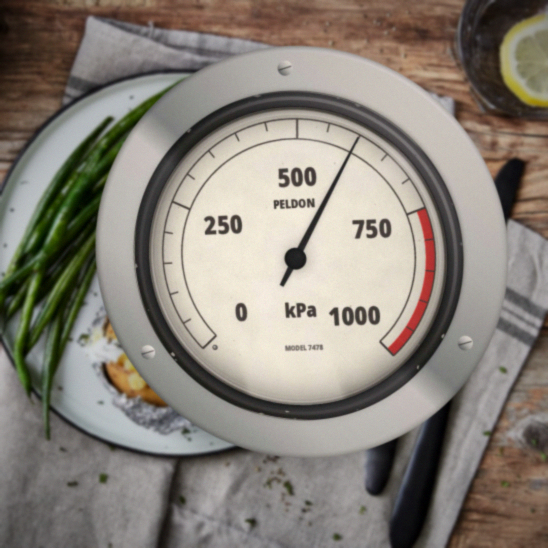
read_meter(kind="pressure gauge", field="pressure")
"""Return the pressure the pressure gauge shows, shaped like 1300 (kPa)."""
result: 600 (kPa)
